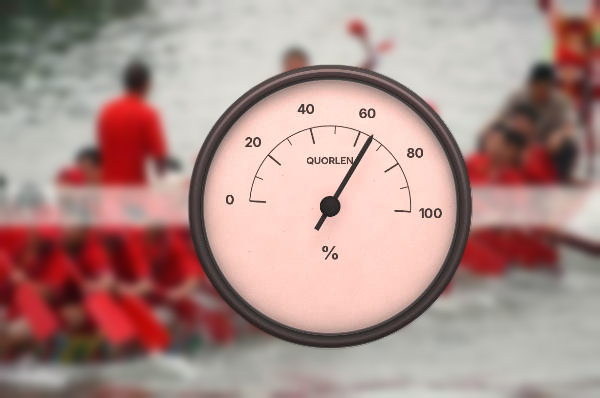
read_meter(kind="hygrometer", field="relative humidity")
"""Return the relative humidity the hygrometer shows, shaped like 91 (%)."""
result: 65 (%)
